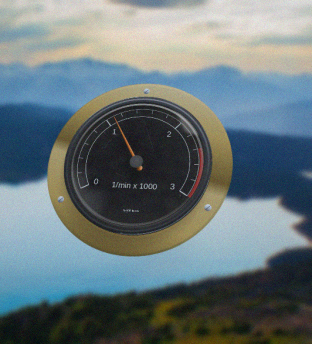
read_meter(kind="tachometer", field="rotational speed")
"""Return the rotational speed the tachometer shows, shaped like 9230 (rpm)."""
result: 1100 (rpm)
